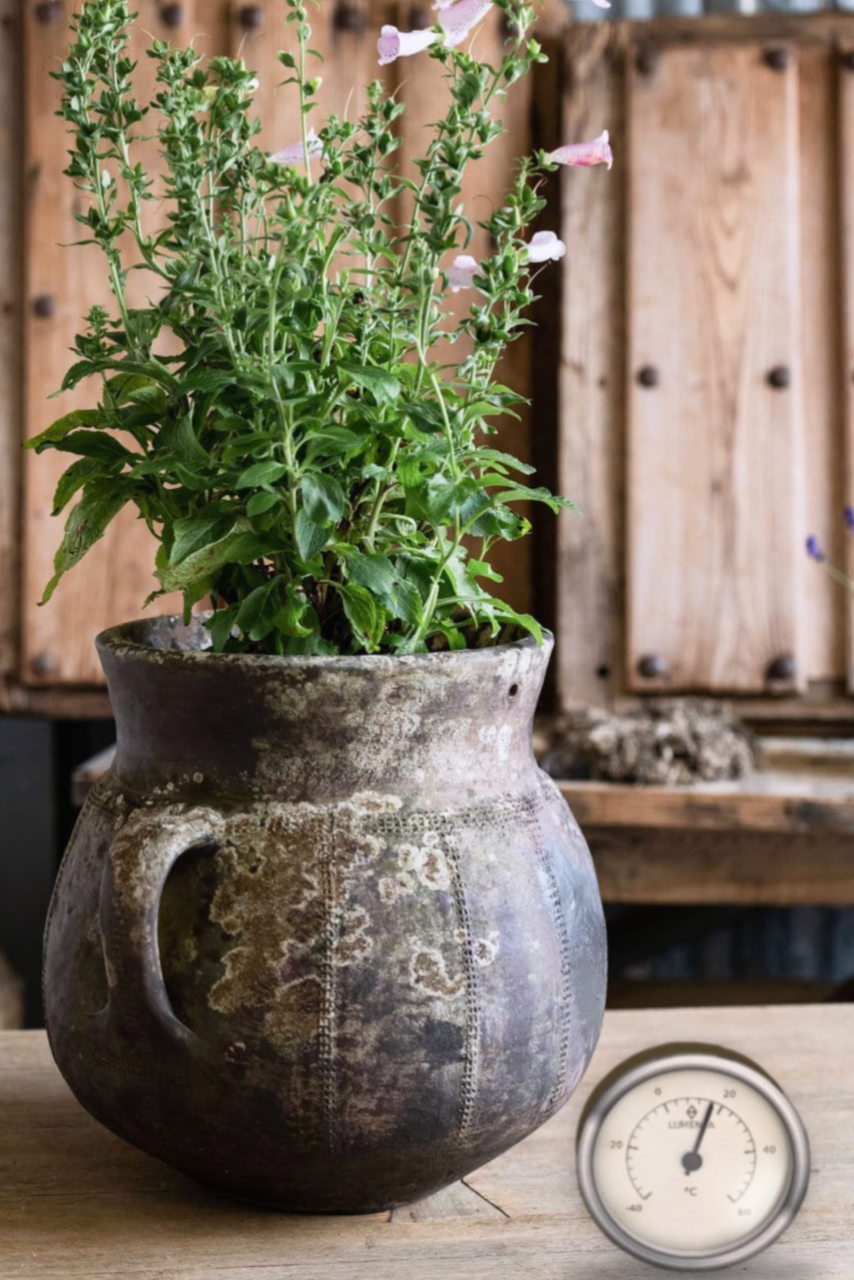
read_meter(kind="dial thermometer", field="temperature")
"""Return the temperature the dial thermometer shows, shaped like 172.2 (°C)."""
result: 16 (°C)
